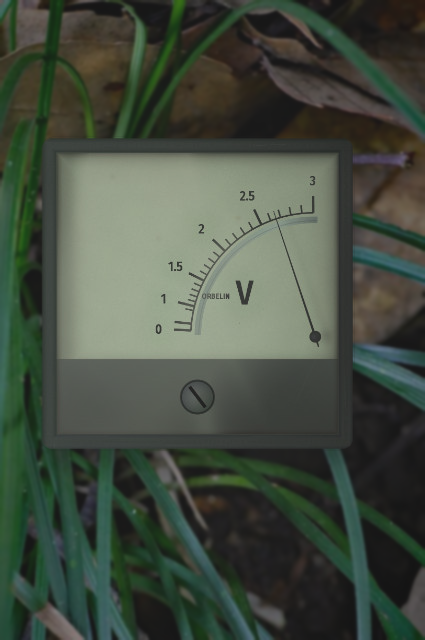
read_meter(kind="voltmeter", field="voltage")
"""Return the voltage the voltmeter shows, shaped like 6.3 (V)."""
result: 2.65 (V)
